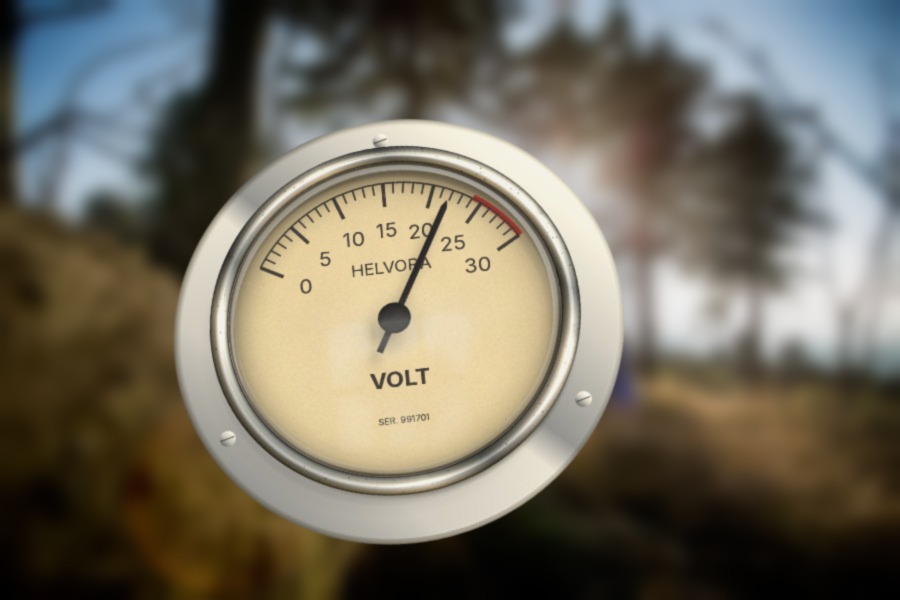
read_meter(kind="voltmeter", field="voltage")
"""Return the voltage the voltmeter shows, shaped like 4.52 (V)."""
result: 22 (V)
